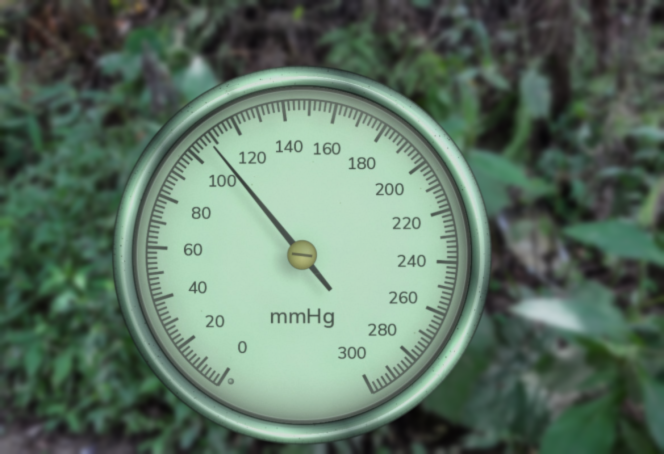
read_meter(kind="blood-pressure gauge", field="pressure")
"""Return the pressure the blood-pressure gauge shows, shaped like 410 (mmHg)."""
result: 108 (mmHg)
